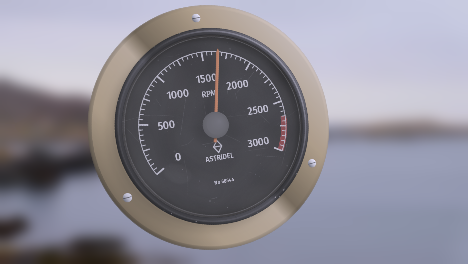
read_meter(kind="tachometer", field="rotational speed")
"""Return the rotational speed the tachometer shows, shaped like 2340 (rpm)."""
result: 1650 (rpm)
